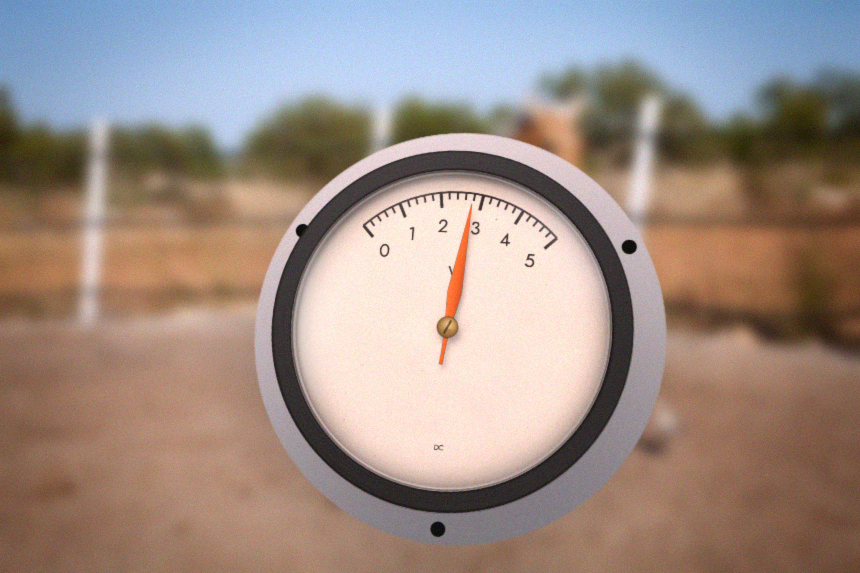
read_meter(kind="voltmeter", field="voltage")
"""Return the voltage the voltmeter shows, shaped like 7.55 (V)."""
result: 2.8 (V)
